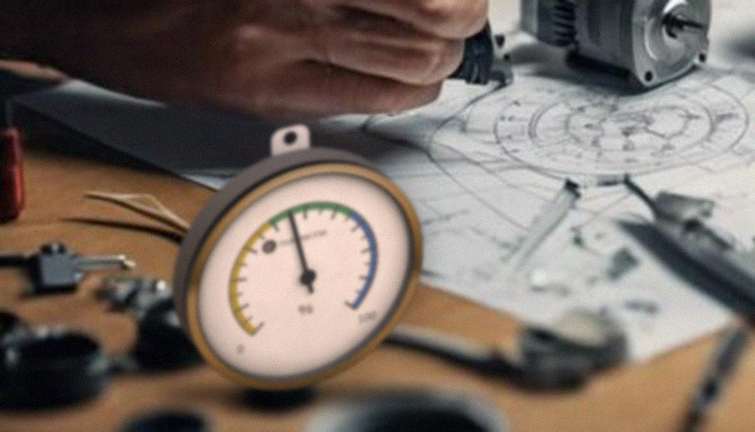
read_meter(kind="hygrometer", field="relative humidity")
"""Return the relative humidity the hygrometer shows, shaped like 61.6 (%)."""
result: 45 (%)
